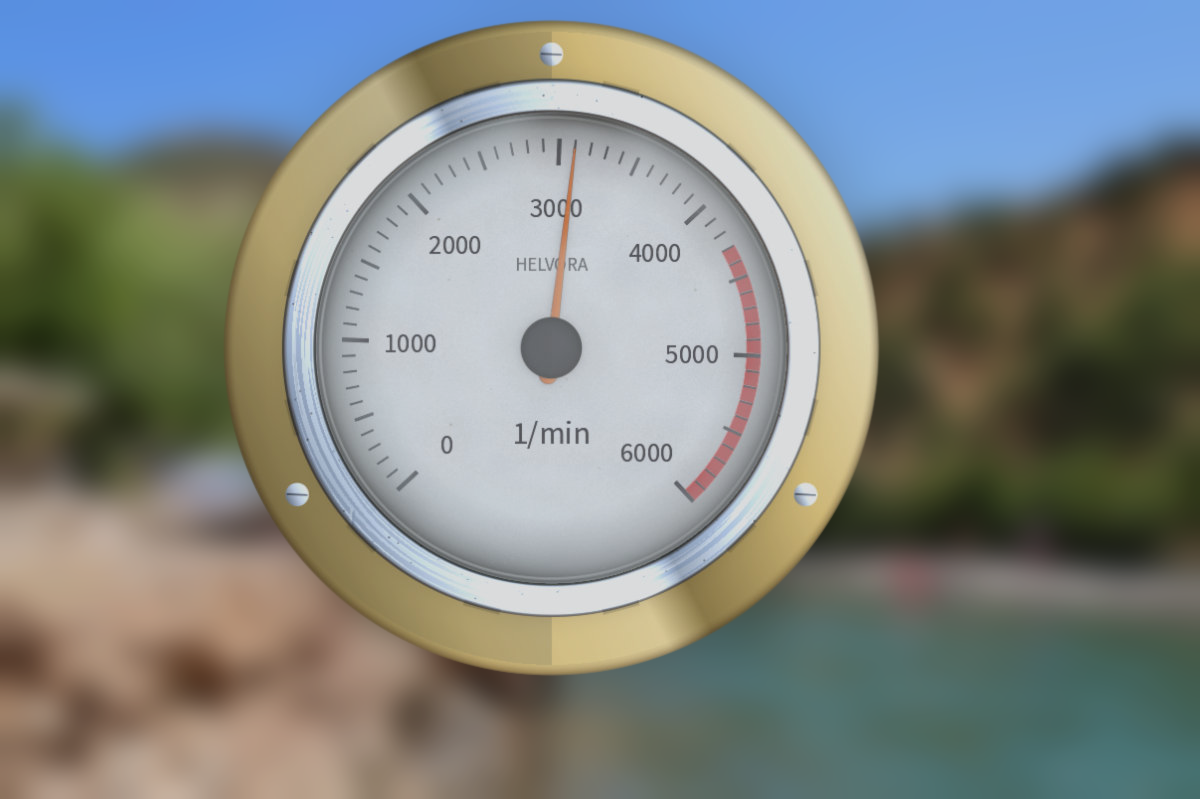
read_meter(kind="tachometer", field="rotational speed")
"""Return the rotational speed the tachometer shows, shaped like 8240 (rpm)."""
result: 3100 (rpm)
